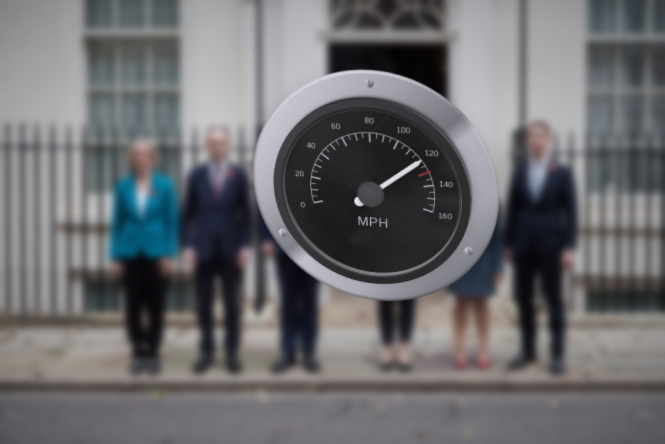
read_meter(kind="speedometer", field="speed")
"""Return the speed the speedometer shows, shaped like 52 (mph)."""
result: 120 (mph)
